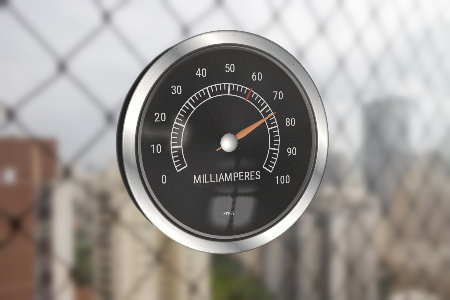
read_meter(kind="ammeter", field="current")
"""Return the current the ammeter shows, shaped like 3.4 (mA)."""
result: 74 (mA)
